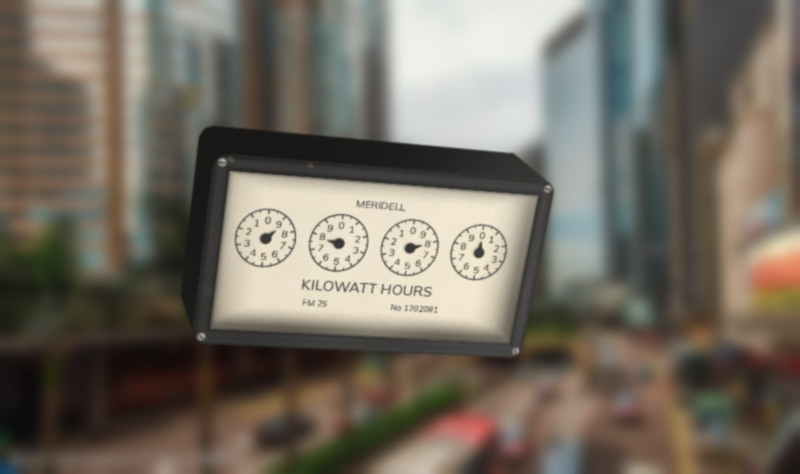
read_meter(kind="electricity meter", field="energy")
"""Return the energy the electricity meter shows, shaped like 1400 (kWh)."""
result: 8780 (kWh)
